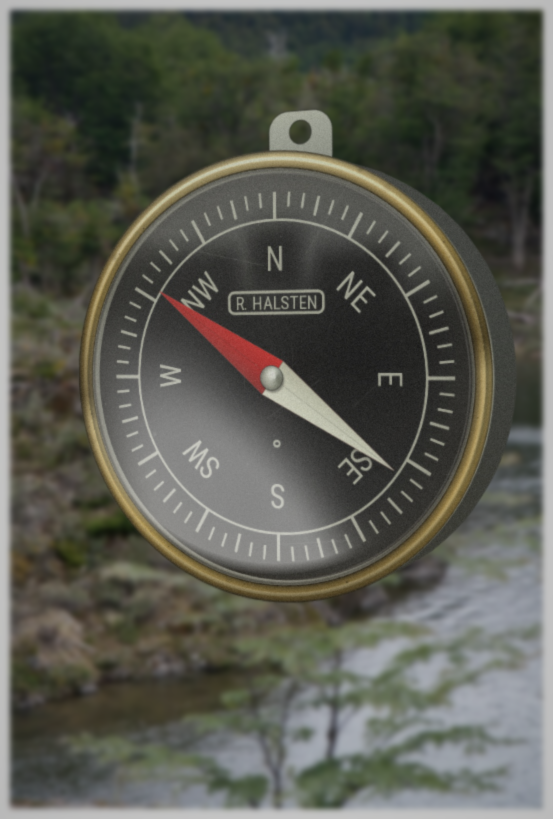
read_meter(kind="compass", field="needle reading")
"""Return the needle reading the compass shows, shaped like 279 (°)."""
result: 305 (°)
